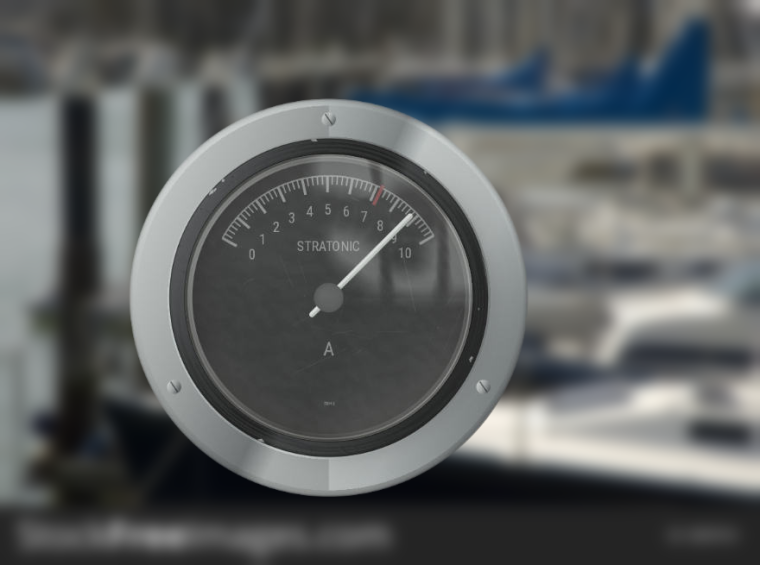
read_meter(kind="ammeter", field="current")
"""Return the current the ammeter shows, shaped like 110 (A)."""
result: 8.8 (A)
